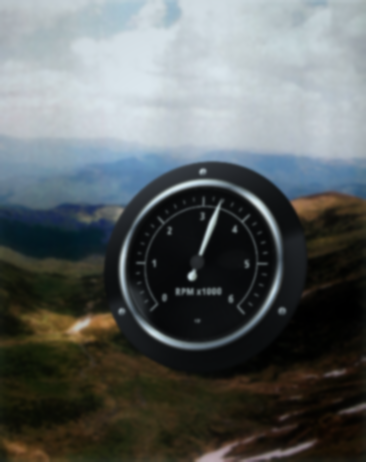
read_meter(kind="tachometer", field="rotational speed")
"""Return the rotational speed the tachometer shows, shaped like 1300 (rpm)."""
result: 3400 (rpm)
